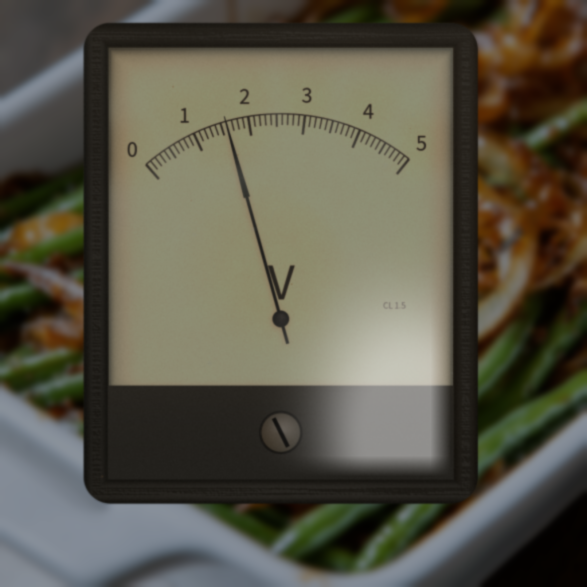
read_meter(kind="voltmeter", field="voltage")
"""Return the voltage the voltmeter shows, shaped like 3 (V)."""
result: 1.6 (V)
